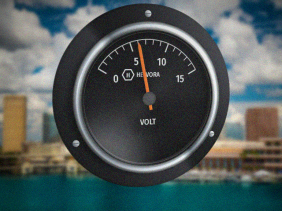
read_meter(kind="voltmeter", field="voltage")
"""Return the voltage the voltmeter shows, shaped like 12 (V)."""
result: 6 (V)
